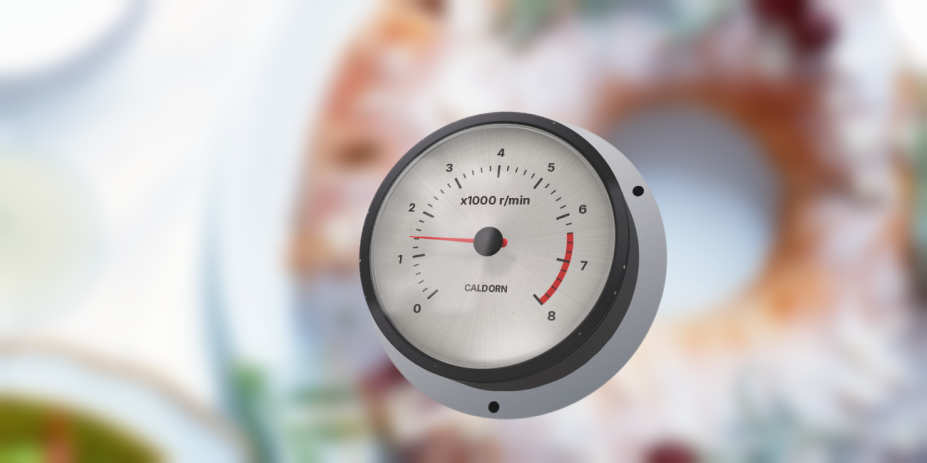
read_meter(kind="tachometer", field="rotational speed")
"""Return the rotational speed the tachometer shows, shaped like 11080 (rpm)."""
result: 1400 (rpm)
